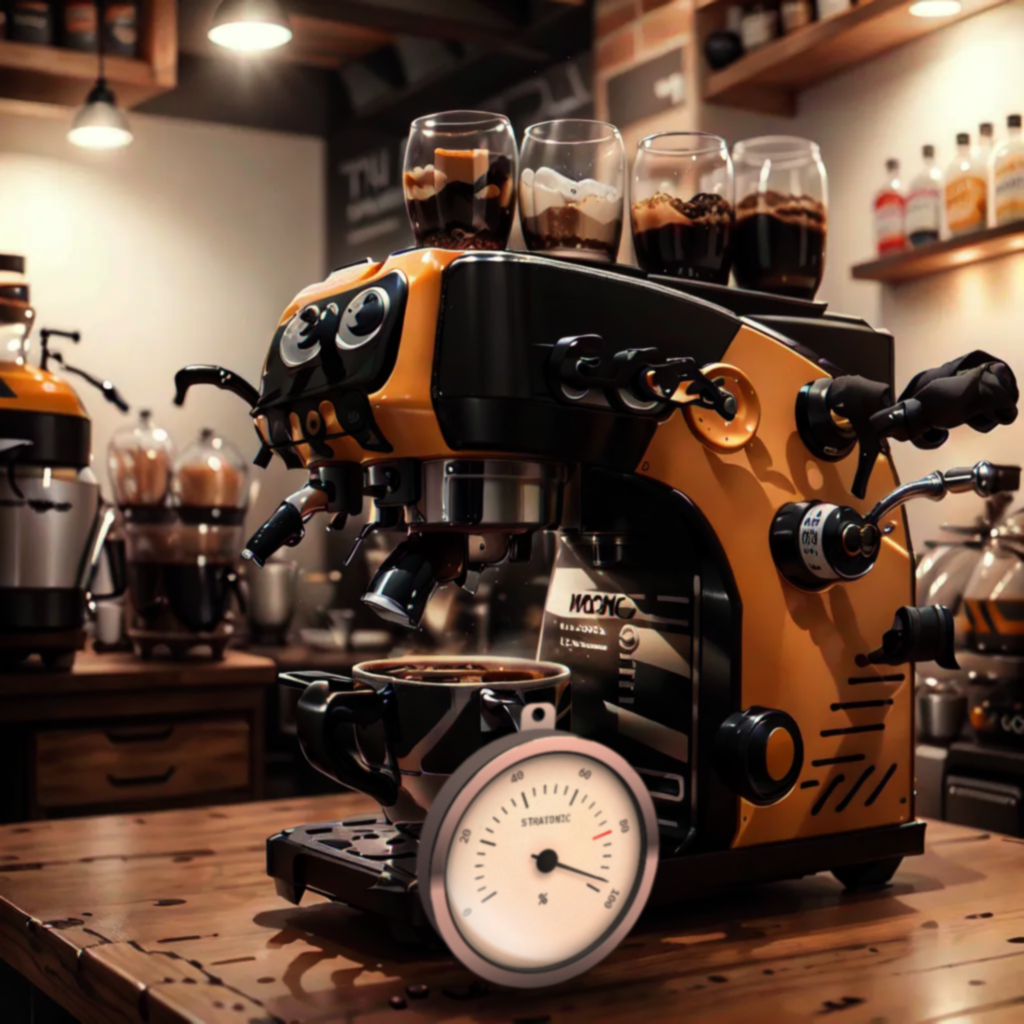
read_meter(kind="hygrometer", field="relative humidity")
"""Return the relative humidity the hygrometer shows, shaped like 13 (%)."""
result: 96 (%)
